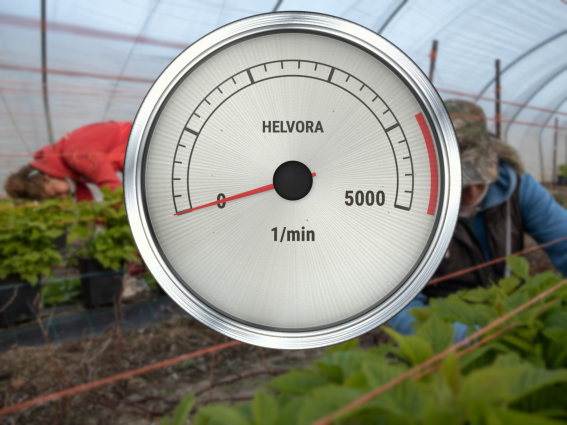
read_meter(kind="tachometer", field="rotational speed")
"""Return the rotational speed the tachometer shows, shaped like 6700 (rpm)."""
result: 0 (rpm)
